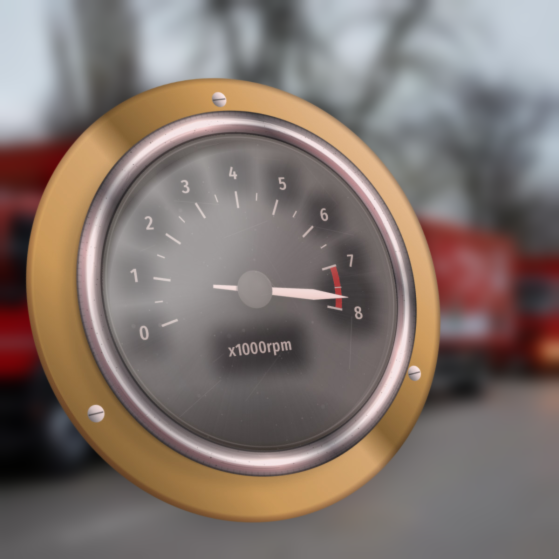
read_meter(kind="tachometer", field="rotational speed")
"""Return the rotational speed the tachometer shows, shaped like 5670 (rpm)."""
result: 7750 (rpm)
